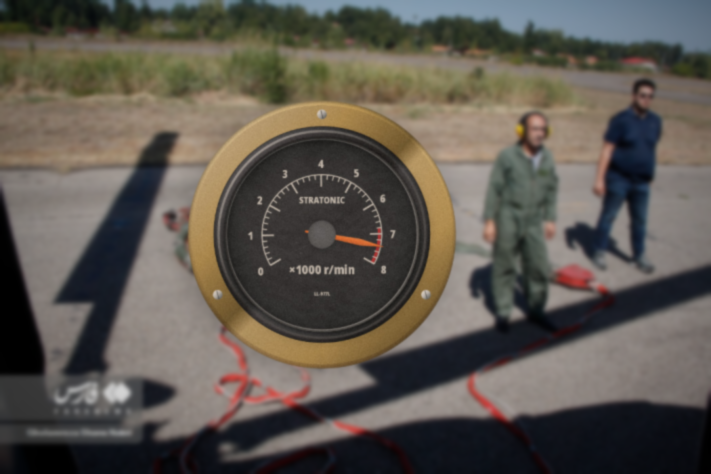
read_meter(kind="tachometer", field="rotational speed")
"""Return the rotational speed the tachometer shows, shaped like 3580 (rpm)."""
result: 7400 (rpm)
